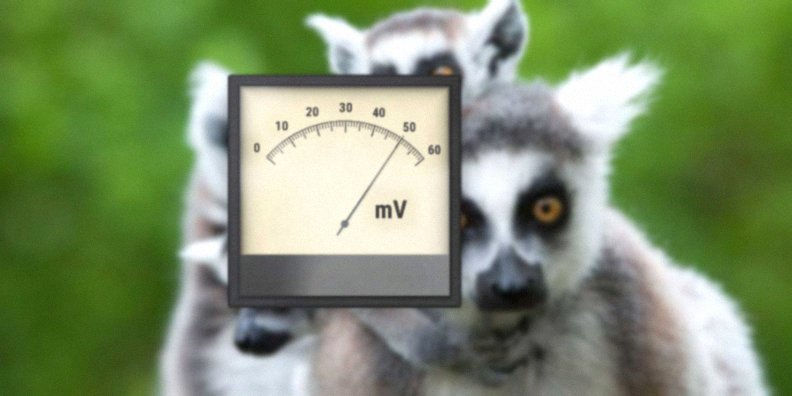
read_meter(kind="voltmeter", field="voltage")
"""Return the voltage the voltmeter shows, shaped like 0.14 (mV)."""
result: 50 (mV)
